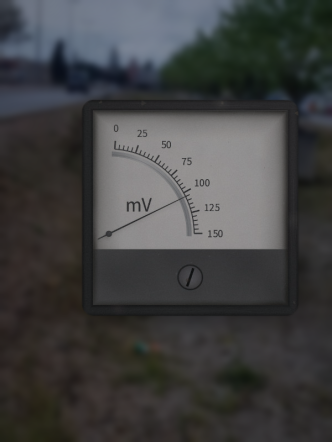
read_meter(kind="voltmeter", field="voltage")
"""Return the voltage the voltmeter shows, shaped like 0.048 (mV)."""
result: 105 (mV)
